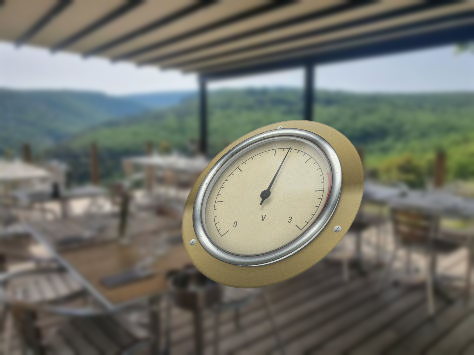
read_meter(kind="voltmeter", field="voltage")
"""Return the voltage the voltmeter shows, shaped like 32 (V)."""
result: 1.7 (V)
